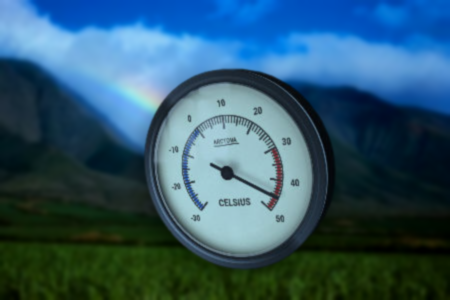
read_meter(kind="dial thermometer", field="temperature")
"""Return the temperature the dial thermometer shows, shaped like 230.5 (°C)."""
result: 45 (°C)
